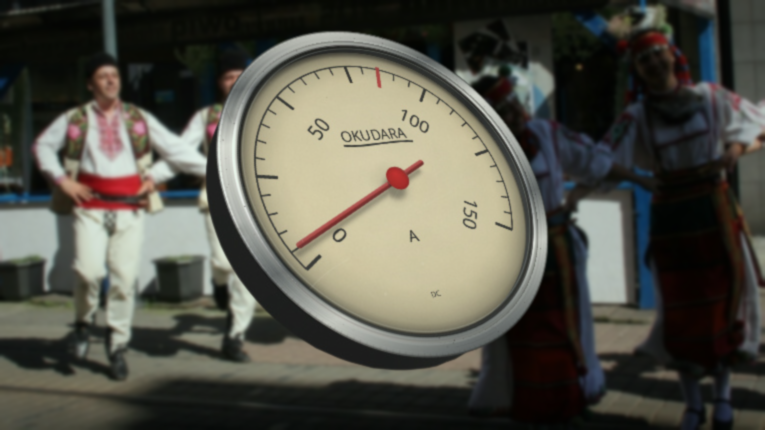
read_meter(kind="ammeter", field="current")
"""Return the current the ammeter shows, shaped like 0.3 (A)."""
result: 5 (A)
